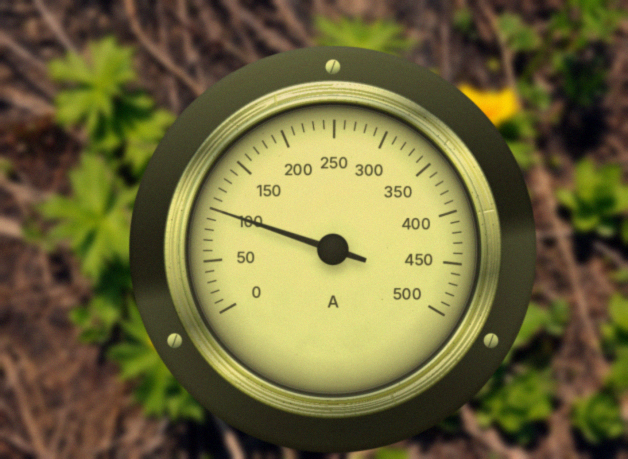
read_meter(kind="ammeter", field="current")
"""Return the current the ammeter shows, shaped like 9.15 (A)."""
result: 100 (A)
